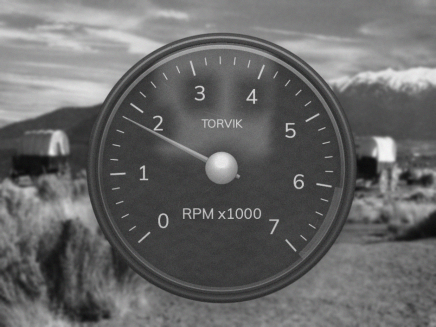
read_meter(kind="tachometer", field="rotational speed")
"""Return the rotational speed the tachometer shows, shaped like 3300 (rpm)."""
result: 1800 (rpm)
